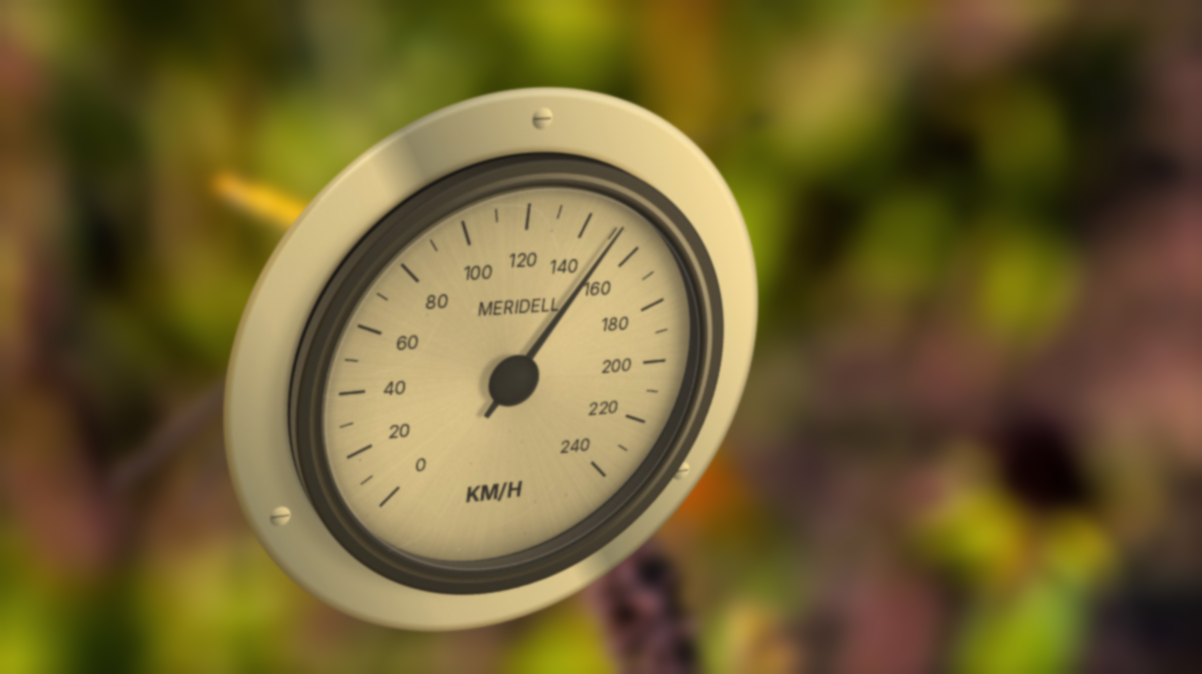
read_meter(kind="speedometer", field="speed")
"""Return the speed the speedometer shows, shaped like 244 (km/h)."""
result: 150 (km/h)
